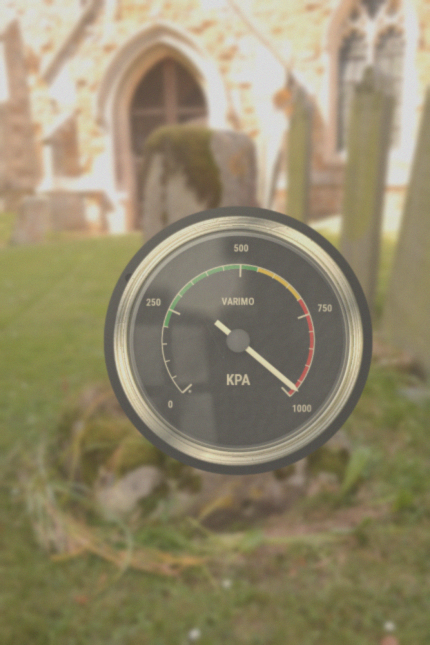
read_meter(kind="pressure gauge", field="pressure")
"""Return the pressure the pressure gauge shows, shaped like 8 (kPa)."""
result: 975 (kPa)
